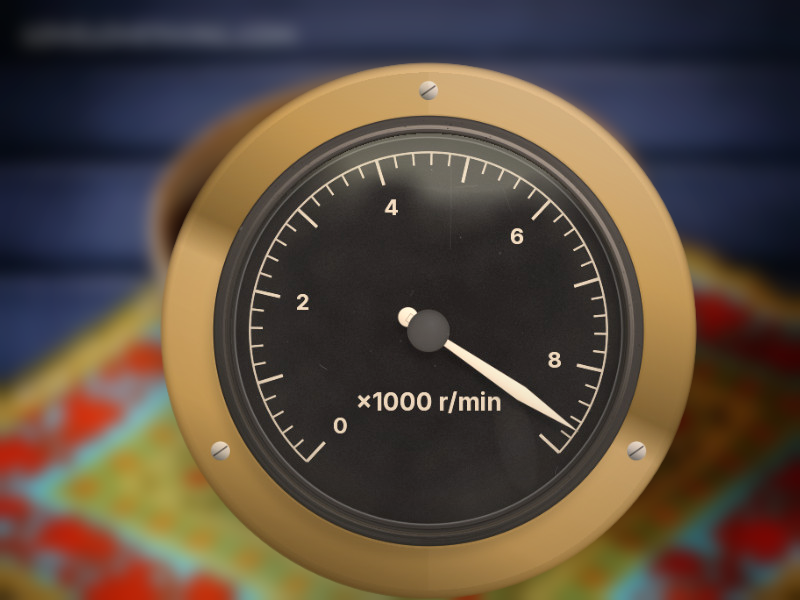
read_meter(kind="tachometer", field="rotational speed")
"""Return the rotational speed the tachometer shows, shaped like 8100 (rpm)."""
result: 8700 (rpm)
